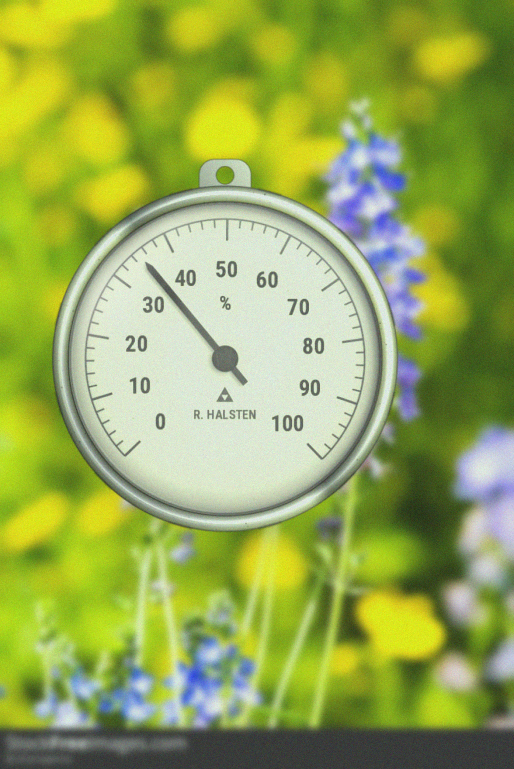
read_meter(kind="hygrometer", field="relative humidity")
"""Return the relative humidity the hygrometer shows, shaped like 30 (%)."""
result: 35 (%)
